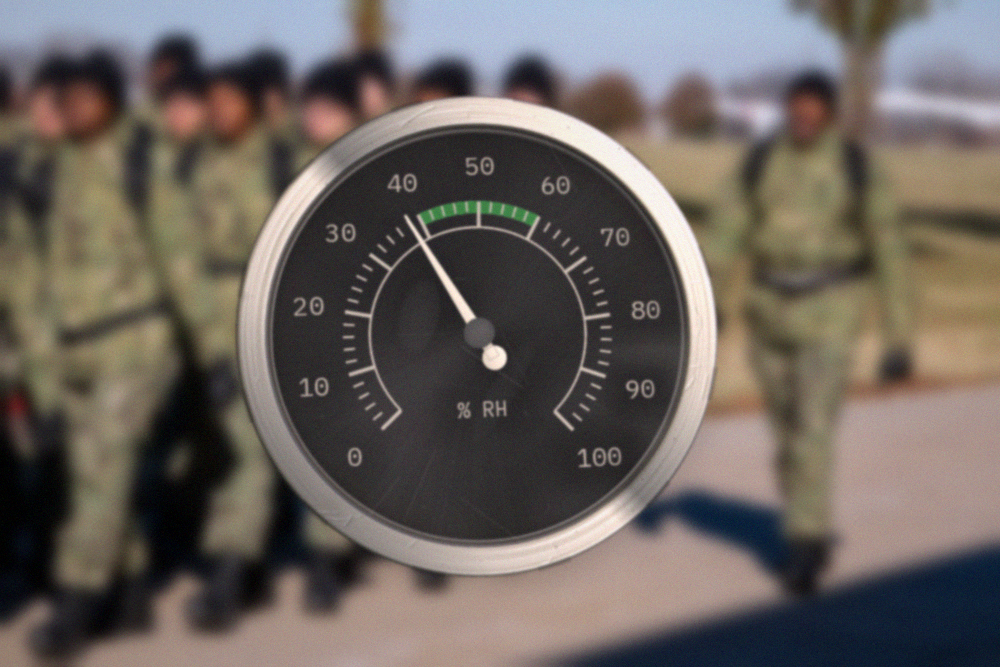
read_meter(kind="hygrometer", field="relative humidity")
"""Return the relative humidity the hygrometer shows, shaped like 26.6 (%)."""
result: 38 (%)
